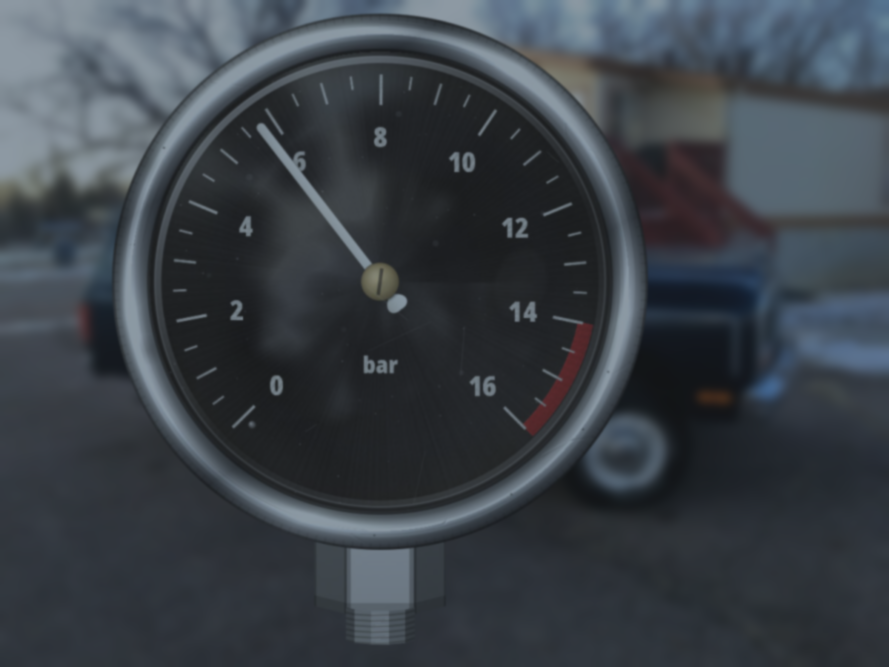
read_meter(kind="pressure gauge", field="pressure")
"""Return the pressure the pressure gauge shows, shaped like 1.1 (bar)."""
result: 5.75 (bar)
